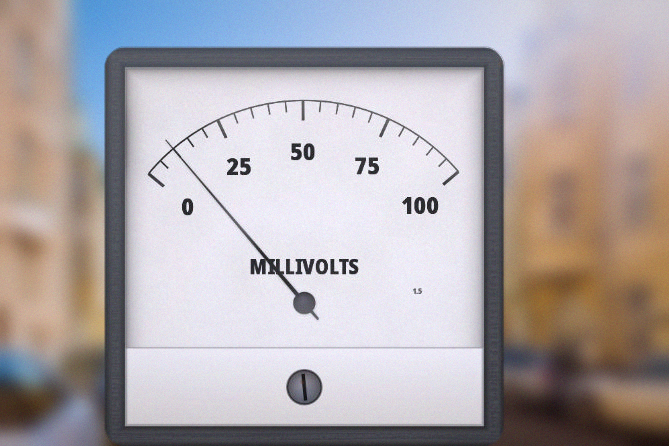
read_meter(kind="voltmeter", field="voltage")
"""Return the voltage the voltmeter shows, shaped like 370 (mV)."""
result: 10 (mV)
